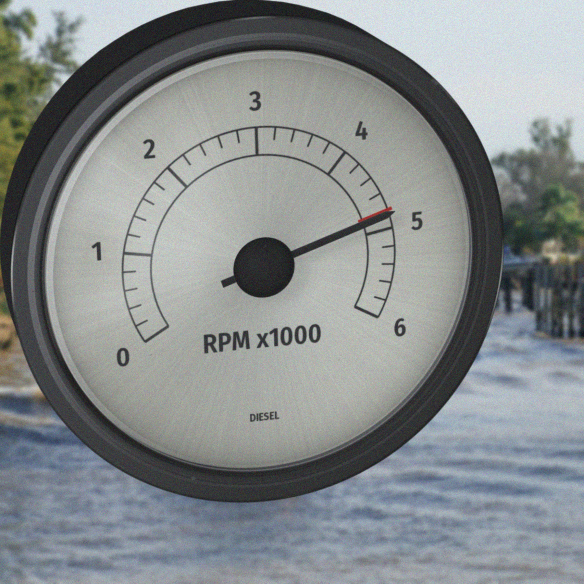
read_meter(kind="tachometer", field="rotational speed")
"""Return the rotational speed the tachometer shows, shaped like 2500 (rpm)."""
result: 4800 (rpm)
